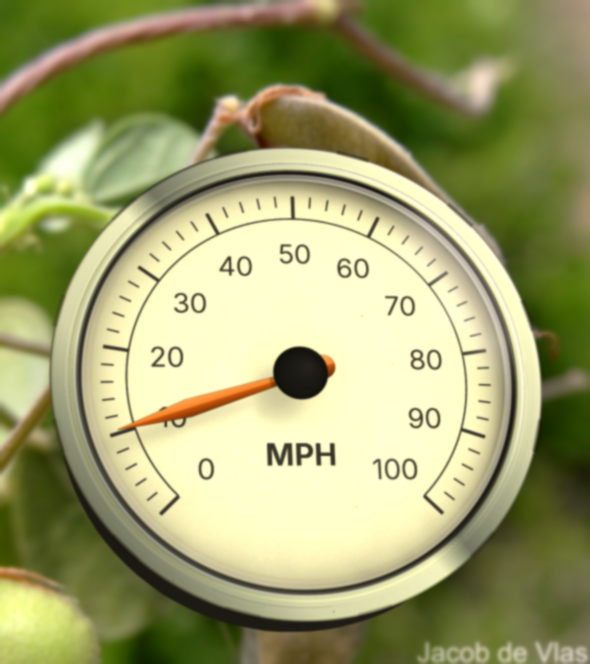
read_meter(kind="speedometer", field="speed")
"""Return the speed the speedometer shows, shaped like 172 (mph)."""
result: 10 (mph)
